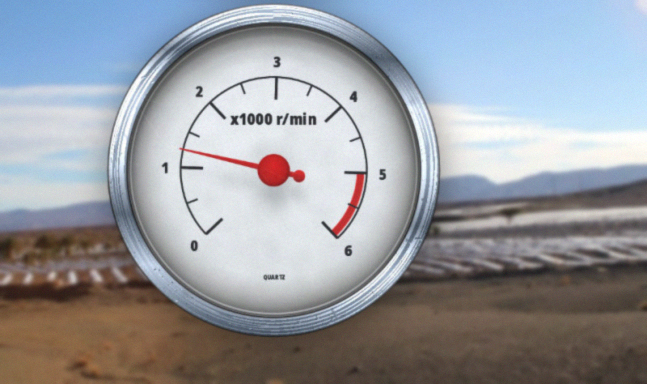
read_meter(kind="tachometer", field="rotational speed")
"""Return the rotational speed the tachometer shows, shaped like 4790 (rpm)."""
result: 1250 (rpm)
